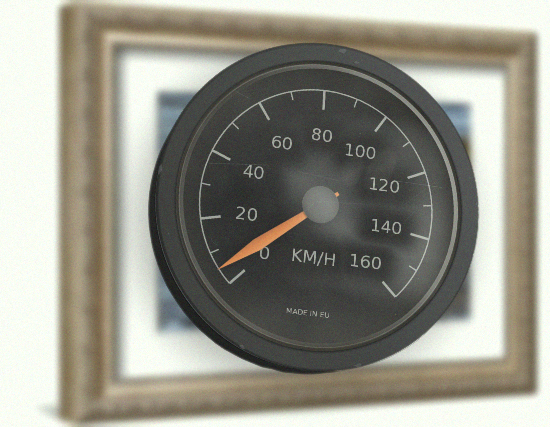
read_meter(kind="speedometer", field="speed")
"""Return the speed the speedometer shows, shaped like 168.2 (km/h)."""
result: 5 (km/h)
